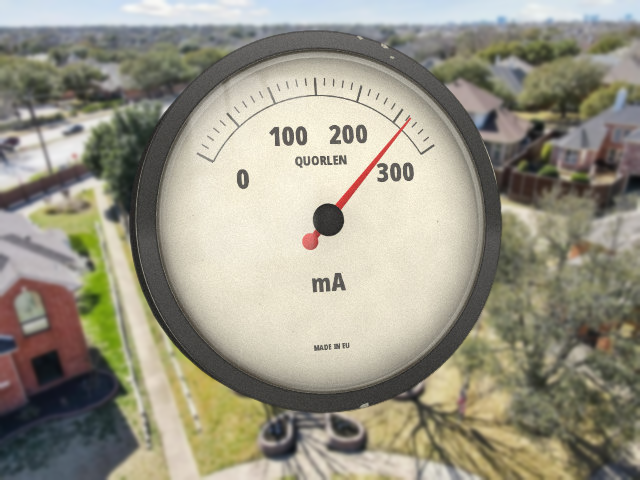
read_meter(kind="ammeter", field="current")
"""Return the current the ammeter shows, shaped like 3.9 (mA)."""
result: 260 (mA)
